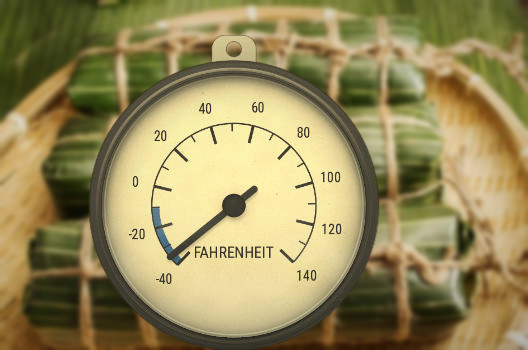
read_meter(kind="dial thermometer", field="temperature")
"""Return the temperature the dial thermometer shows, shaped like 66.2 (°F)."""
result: -35 (°F)
